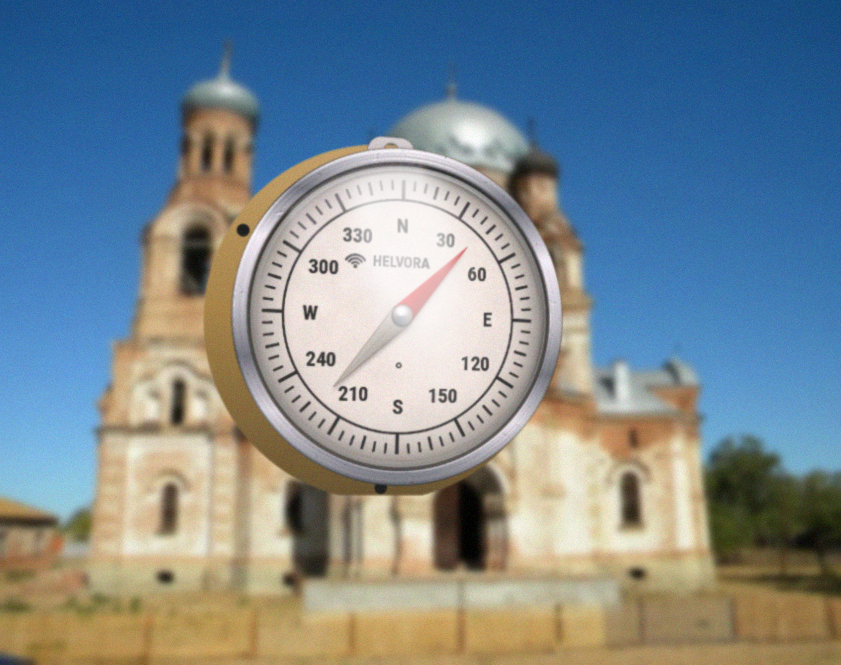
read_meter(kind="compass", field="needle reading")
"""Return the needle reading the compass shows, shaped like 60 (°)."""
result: 42.5 (°)
